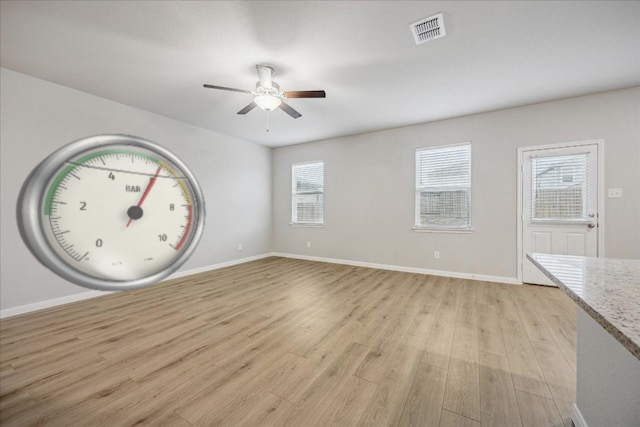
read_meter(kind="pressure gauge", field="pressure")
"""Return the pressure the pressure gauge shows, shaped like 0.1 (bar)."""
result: 6 (bar)
